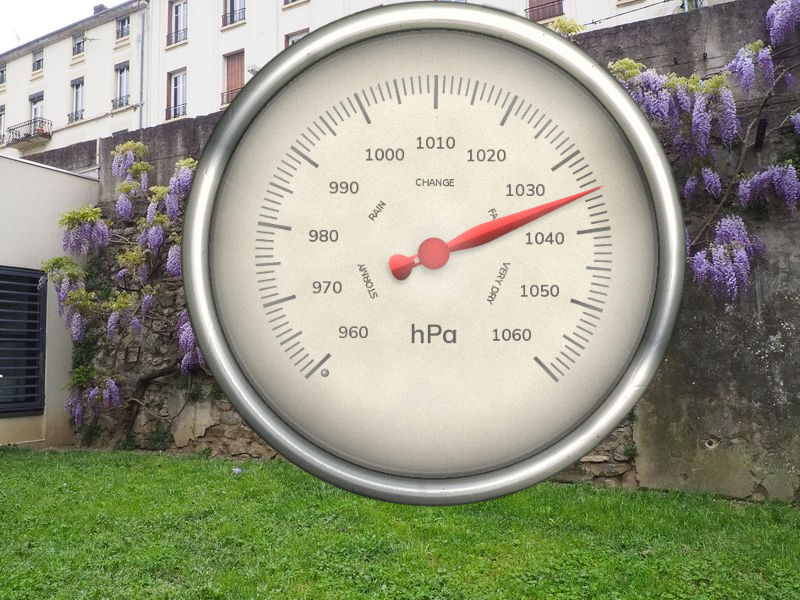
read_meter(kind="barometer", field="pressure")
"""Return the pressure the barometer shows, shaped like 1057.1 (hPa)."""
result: 1035 (hPa)
